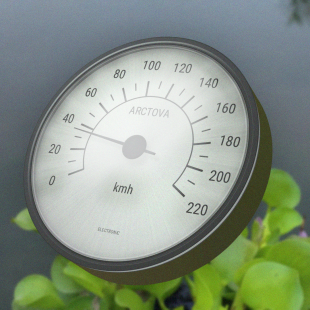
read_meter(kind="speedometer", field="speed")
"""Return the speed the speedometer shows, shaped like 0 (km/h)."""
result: 35 (km/h)
